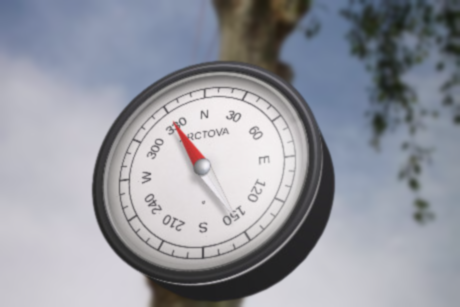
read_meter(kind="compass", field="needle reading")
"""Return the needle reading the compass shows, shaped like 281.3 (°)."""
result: 330 (°)
